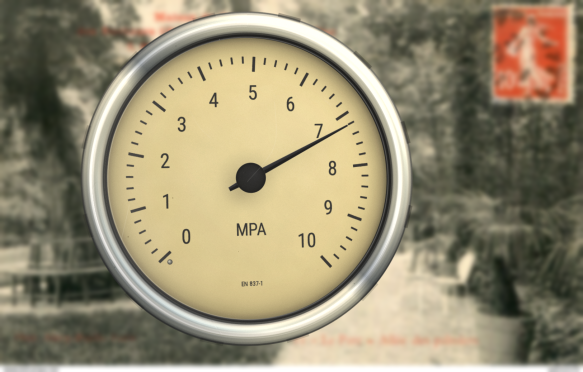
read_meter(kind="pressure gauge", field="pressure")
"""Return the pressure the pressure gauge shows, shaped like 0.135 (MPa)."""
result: 7.2 (MPa)
